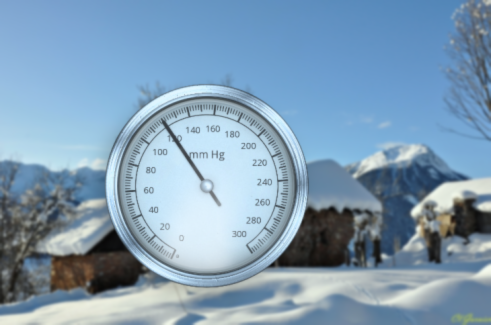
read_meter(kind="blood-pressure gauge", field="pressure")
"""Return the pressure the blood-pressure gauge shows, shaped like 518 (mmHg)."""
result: 120 (mmHg)
